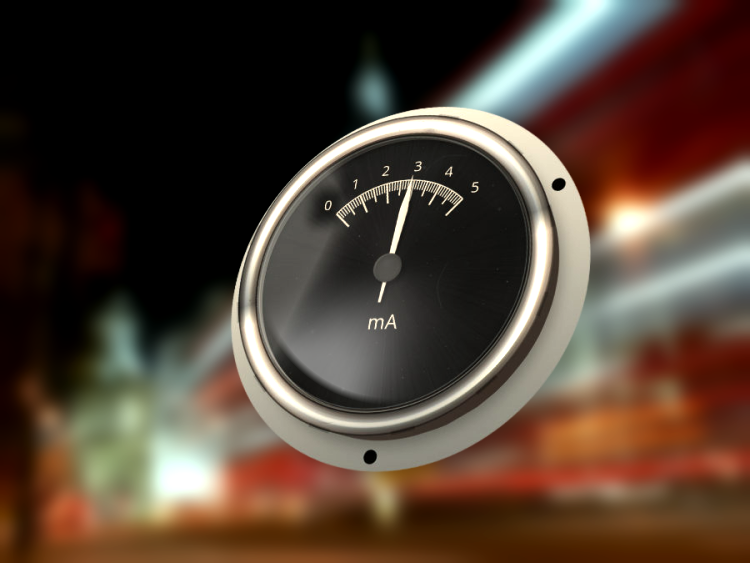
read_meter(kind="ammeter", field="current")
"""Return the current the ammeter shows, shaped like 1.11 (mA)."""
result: 3 (mA)
